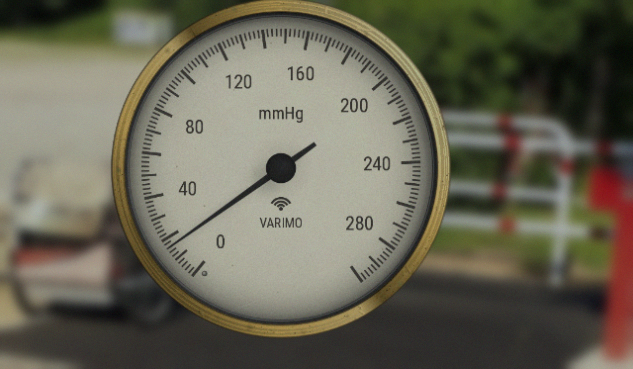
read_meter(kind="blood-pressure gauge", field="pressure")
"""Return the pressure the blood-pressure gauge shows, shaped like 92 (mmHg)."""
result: 16 (mmHg)
